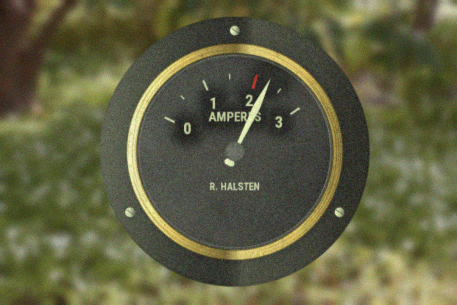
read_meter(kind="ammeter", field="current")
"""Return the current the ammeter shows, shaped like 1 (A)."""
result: 2.25 (A)
